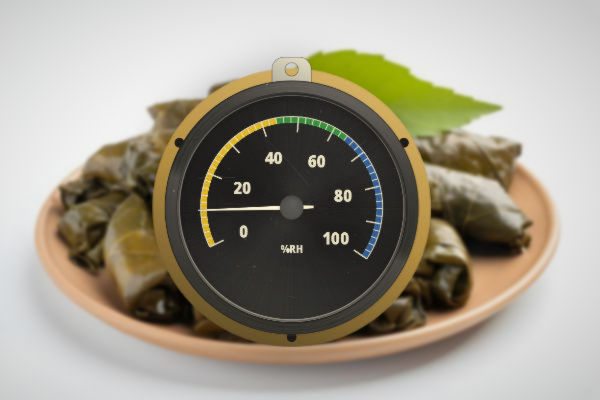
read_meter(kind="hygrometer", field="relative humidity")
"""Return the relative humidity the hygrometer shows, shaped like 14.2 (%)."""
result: 10 (%)
